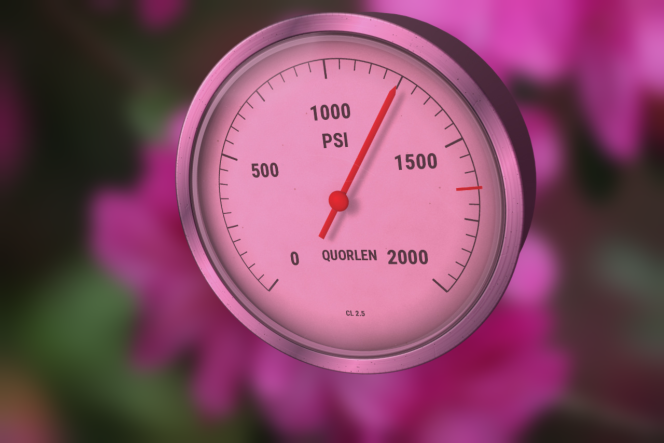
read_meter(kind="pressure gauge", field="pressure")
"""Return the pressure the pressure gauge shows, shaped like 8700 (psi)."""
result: 1250 (psi)
